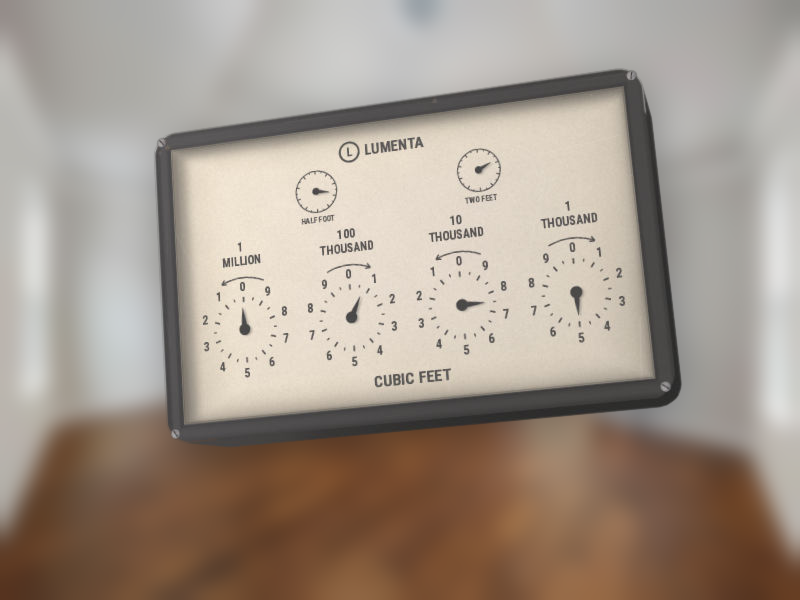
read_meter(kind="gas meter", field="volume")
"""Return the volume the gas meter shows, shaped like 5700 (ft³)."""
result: 7500 (ft³)
